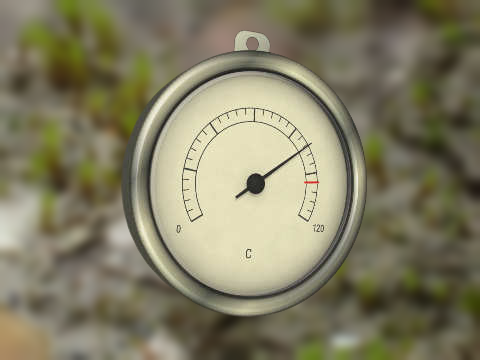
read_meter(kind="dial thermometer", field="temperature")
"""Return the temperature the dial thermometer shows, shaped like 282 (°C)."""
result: 88 (°C)
